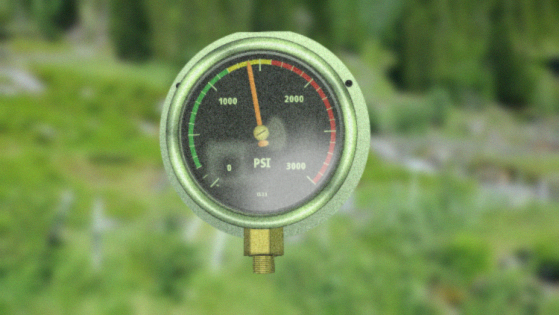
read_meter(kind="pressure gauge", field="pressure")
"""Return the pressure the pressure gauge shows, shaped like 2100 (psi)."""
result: 1400 (psi)
